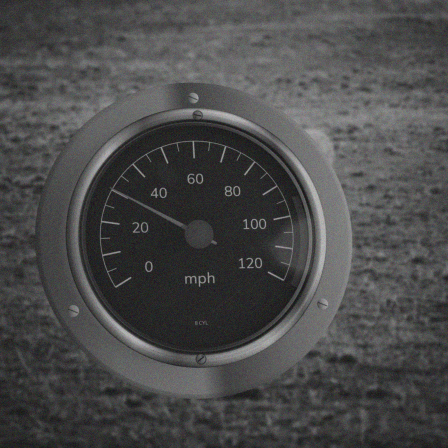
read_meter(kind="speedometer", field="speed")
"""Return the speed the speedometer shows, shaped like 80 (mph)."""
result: 30 (mph)
